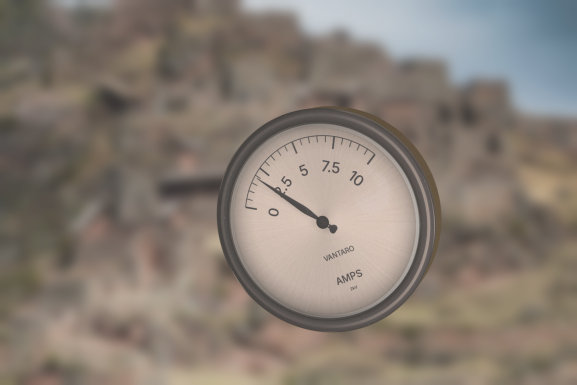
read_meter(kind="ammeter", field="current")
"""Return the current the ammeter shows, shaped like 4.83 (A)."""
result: 2 (A)
